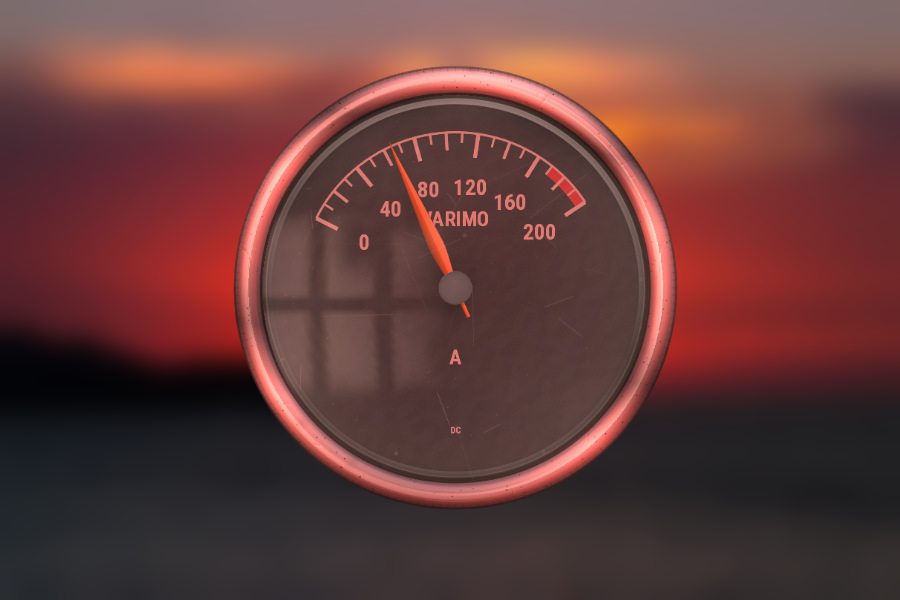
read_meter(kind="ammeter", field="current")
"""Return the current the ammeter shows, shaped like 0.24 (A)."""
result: 65 (A)
